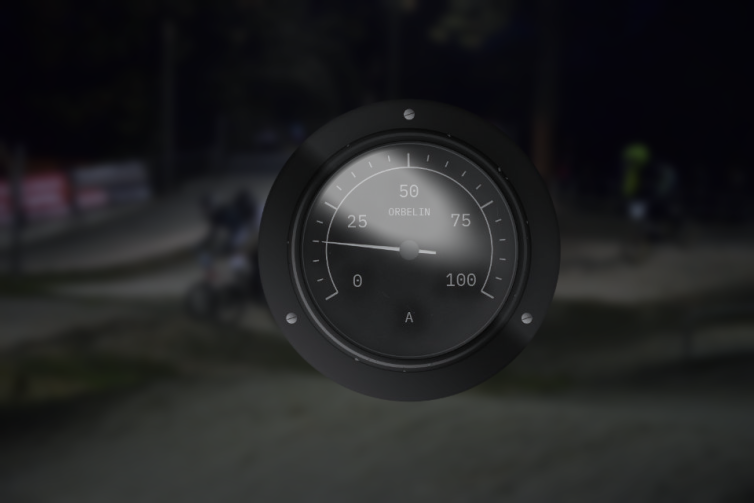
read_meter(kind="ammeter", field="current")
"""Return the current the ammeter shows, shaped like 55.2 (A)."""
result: 15 (A)
